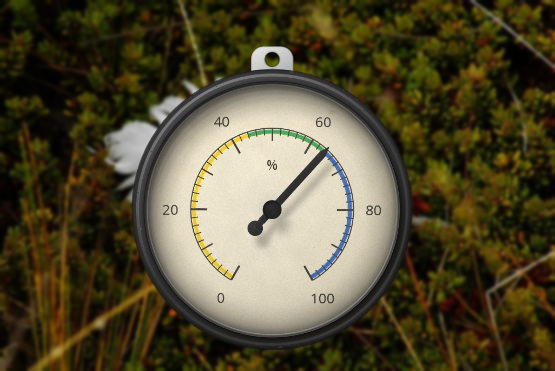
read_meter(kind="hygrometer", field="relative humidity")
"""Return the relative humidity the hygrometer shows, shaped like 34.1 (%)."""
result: 64 (%)
